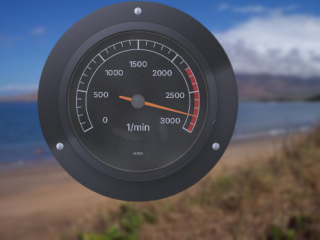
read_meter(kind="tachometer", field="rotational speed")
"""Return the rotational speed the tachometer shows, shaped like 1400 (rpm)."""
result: 2800 (rpm)
